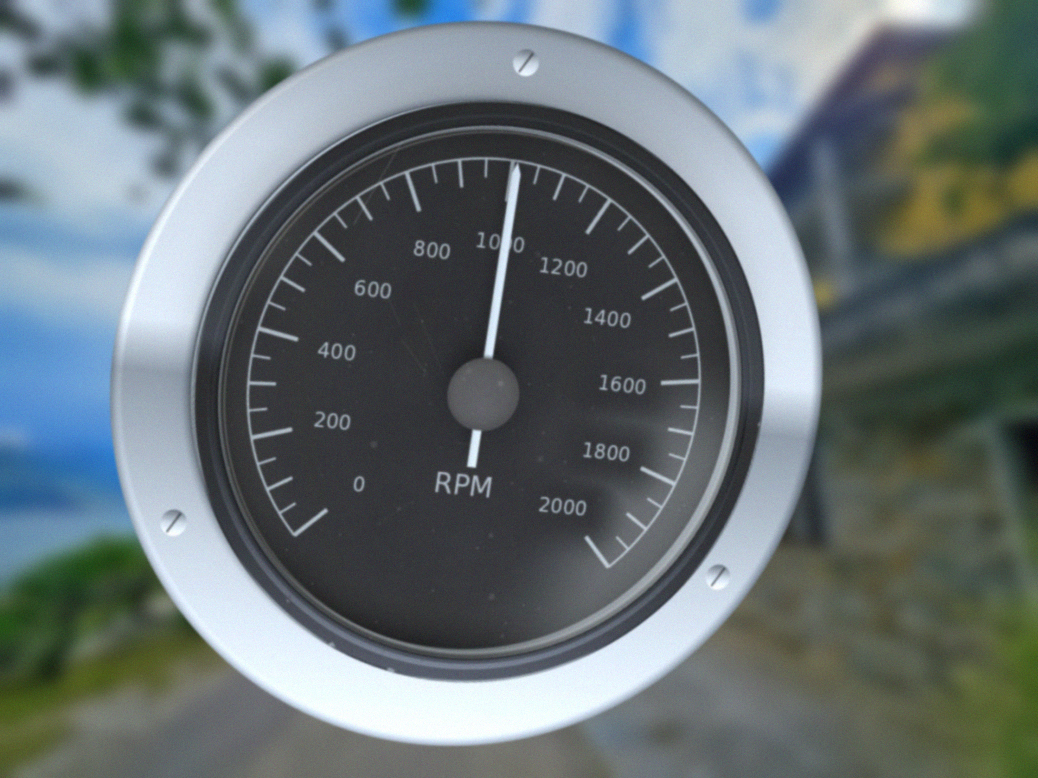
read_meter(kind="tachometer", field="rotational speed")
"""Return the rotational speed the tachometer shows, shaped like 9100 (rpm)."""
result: 1000 (rpm)
